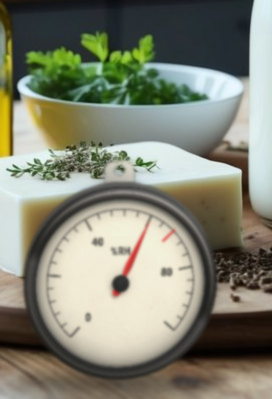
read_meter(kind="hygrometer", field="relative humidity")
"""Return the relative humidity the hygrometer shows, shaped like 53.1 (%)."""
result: 60 (%)
